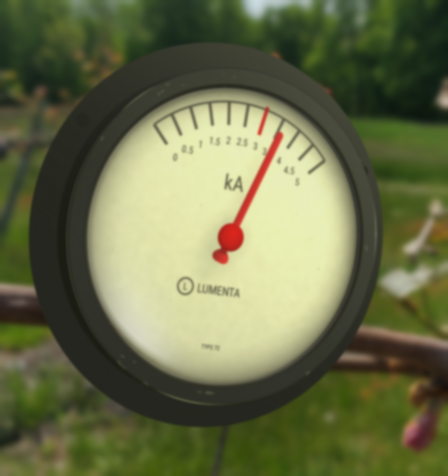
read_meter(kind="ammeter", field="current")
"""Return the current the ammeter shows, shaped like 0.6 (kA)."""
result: 3.5 (kA)
